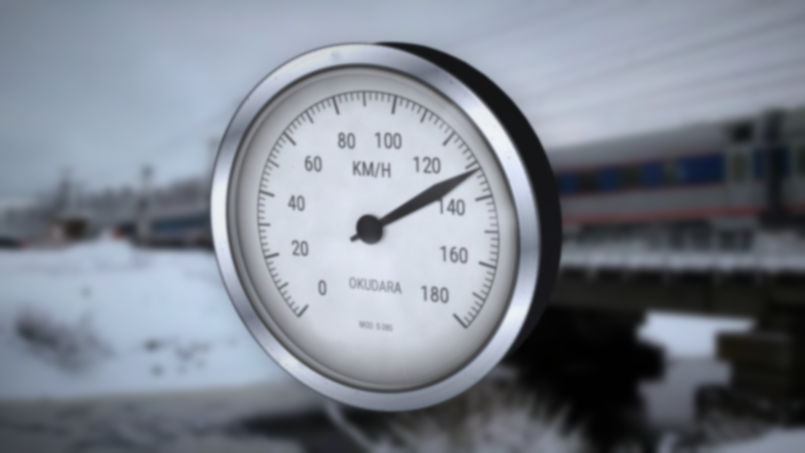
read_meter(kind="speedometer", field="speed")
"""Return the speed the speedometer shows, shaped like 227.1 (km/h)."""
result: 132 (km/h)
